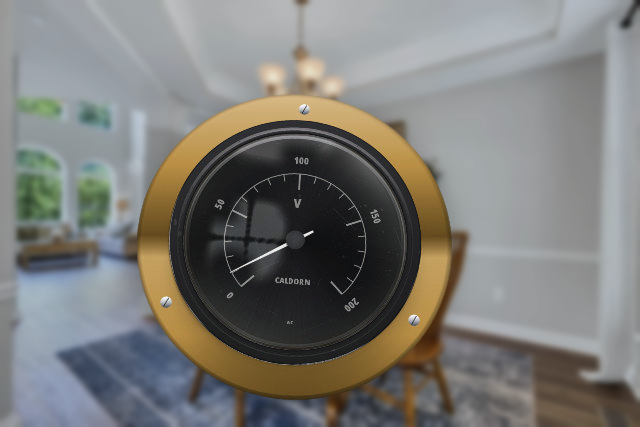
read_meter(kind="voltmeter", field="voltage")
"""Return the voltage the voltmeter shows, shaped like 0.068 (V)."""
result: 10 (V)
